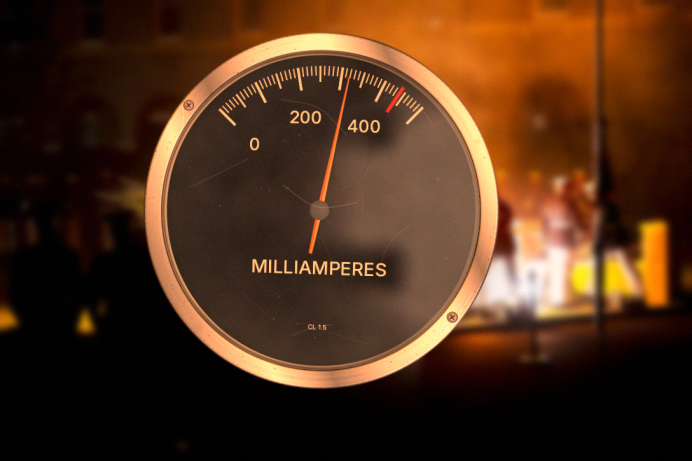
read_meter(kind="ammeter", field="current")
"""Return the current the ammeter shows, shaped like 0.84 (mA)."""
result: 320 (mA)
